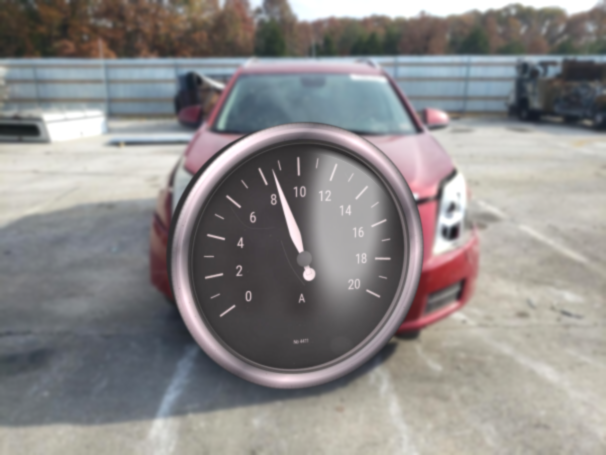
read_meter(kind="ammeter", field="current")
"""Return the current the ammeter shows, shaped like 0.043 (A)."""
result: 8.5 (A)
